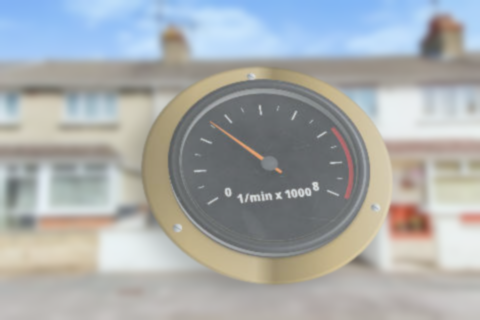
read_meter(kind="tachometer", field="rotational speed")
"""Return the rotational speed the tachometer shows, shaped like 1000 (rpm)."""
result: 2500 (rpm)
